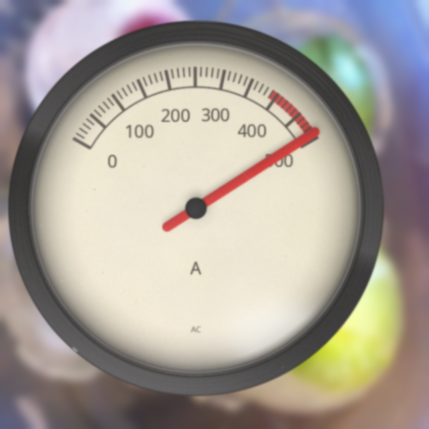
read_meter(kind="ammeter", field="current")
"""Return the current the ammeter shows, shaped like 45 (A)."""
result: 490 (A)
